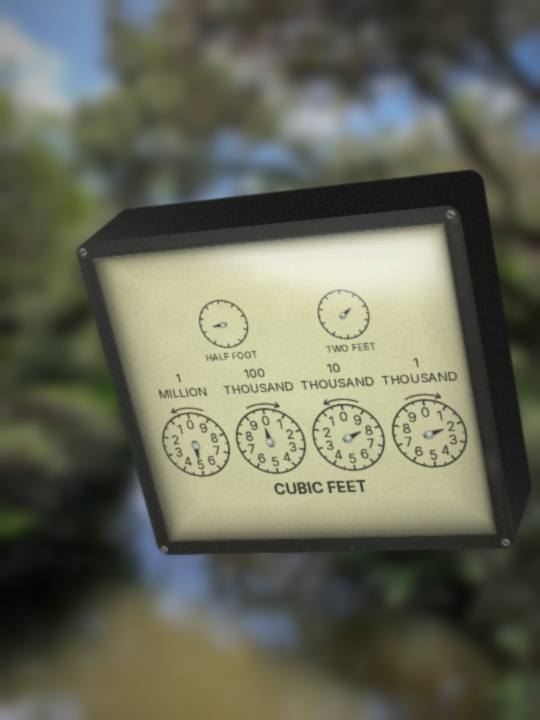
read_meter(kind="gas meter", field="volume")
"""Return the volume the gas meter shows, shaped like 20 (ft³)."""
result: 498200 (ft³)
